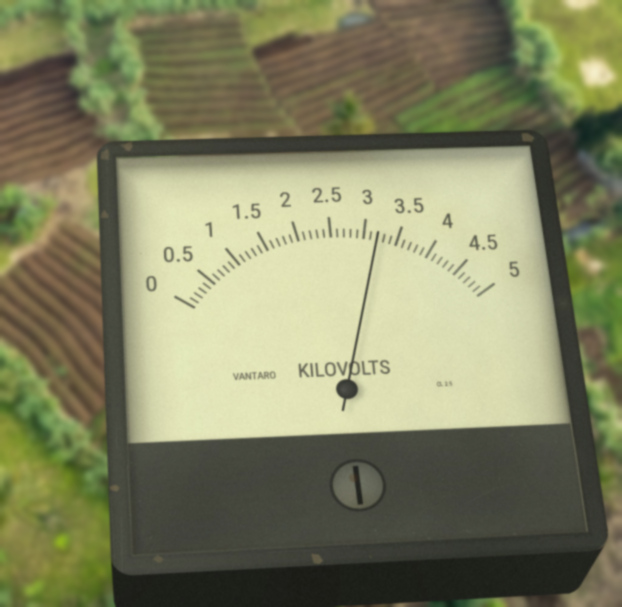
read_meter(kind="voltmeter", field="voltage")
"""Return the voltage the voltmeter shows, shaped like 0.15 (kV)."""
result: 3.2 (kV)
